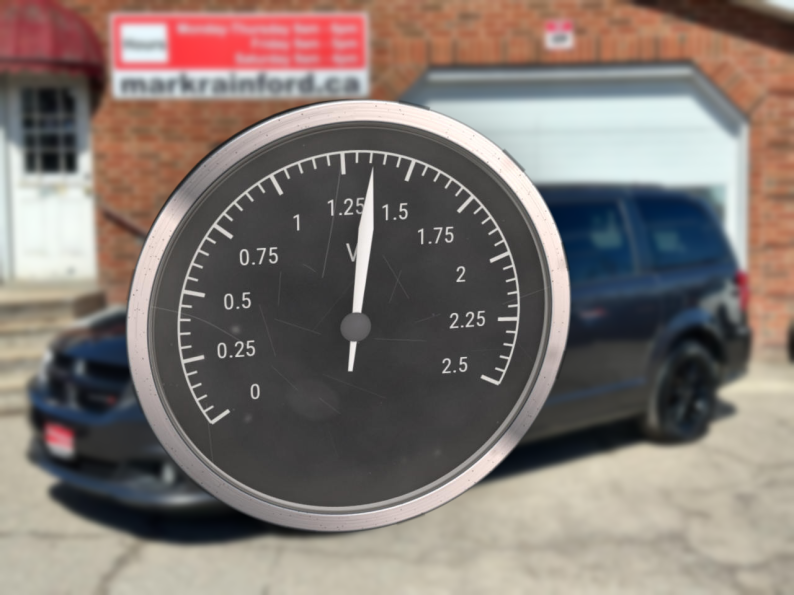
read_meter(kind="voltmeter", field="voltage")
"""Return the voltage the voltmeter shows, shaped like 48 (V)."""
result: 1.35 (V)
